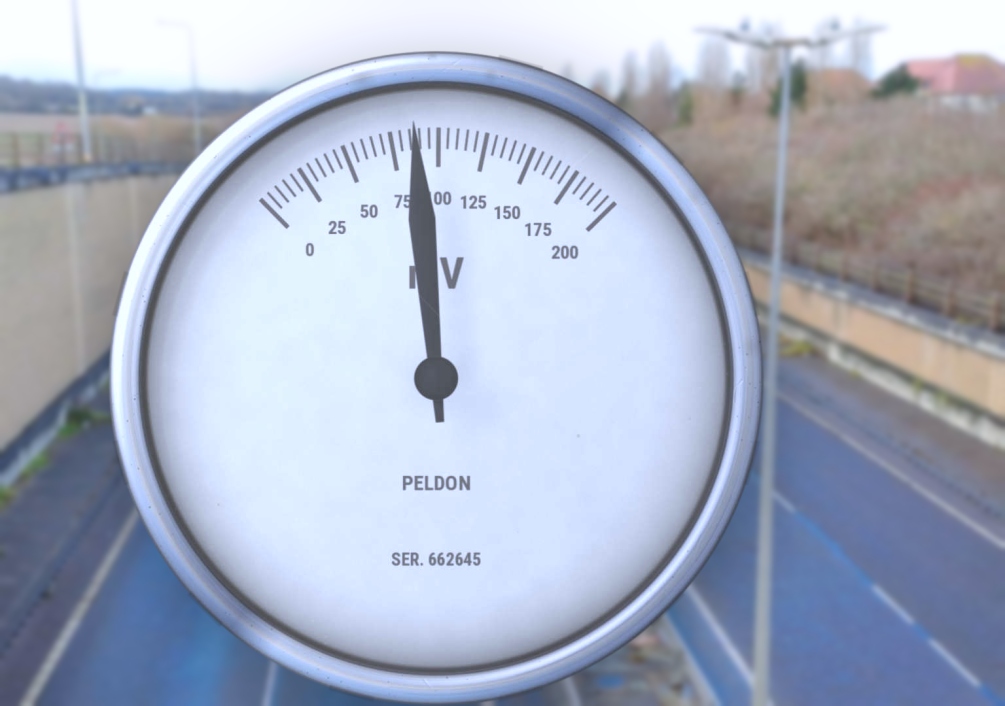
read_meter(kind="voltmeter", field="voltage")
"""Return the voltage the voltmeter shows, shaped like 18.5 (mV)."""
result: 87.5 (mV)
